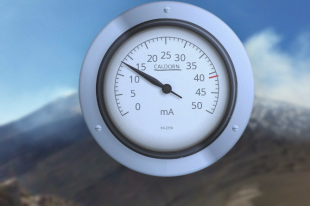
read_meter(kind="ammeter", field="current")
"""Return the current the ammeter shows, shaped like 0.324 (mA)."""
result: 13 (mA)
